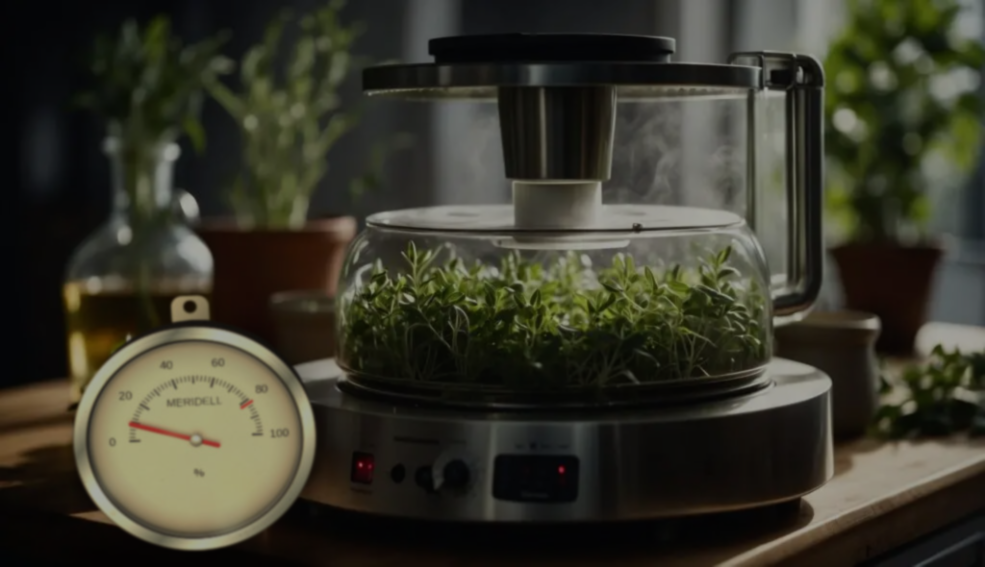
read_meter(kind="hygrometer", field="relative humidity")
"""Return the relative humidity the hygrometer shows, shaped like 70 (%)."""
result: 10 (%)
